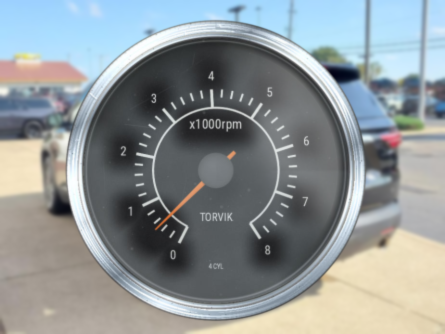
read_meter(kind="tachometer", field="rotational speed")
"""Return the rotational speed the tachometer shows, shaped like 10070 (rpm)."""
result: 500 (rpm)
